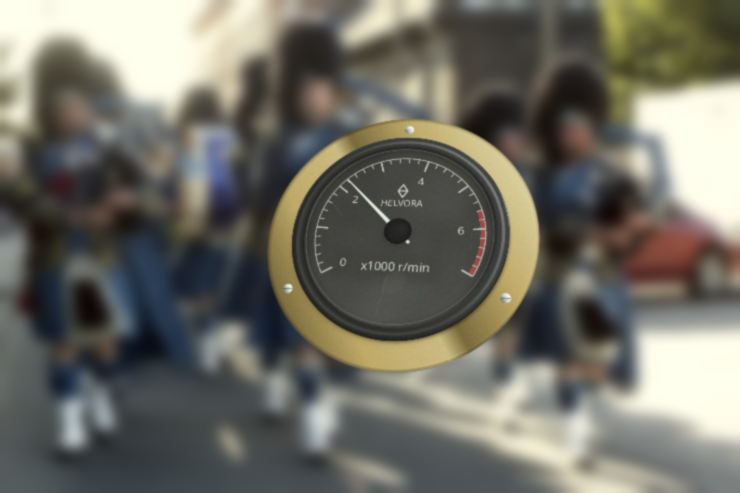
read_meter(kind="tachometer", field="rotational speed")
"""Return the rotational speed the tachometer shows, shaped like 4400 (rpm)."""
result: 2200 (rpm)
